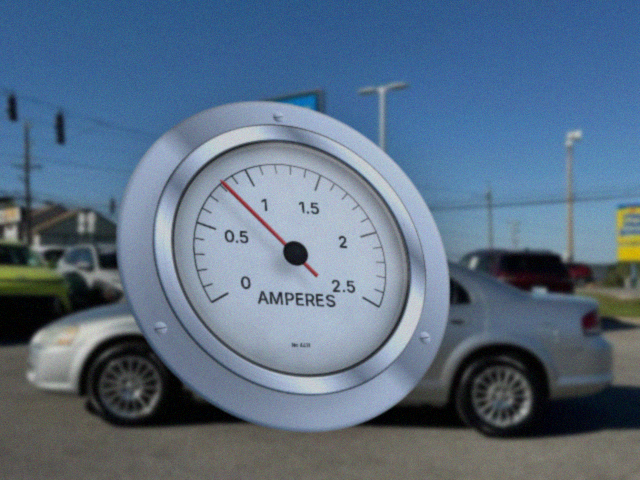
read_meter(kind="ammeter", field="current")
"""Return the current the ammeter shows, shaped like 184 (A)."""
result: 0.8 (A)
